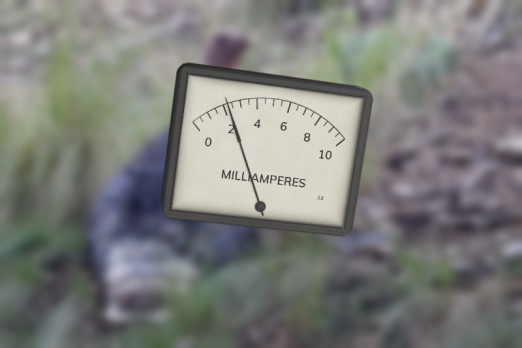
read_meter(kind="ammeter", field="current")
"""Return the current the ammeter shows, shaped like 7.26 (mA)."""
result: 2.25 (mA)
